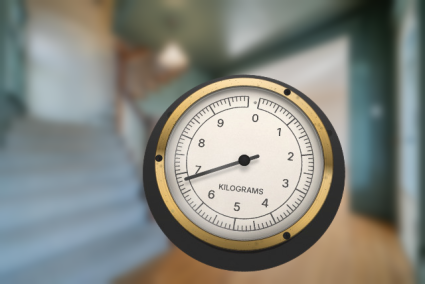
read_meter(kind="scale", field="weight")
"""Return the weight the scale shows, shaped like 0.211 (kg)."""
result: 6.8 (kg)
